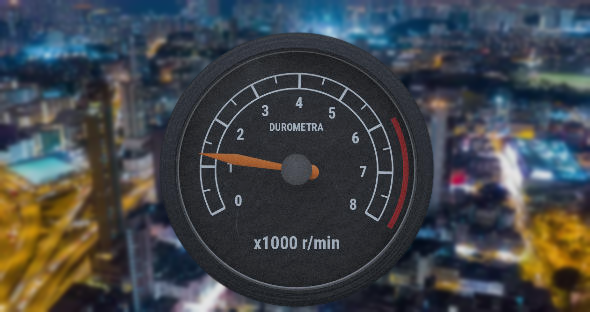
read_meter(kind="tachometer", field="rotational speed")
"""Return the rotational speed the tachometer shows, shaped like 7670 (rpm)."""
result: 1250 (rpm)
